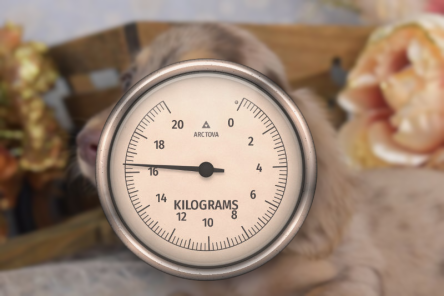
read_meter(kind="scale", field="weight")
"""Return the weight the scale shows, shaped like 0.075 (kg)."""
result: 16.4 (kg)
